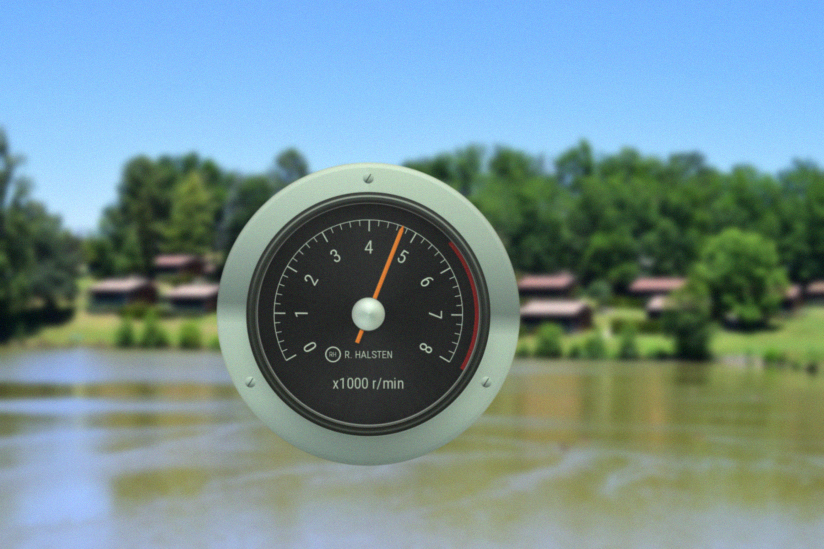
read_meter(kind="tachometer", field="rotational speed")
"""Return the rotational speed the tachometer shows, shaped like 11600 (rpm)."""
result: 4700 (rpm)
